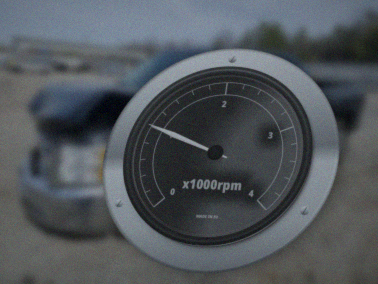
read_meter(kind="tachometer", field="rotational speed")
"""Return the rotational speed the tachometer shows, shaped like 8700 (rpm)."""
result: 1000 (rpm)
